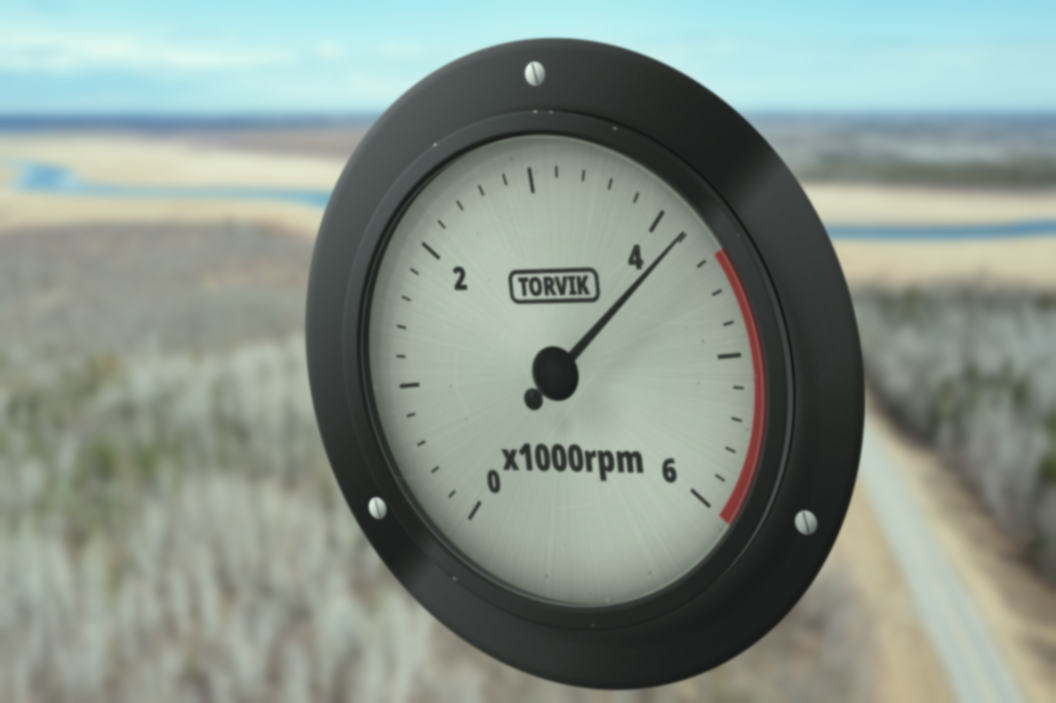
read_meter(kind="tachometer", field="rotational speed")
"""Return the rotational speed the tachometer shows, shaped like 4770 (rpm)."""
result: 4200 (rpm)
